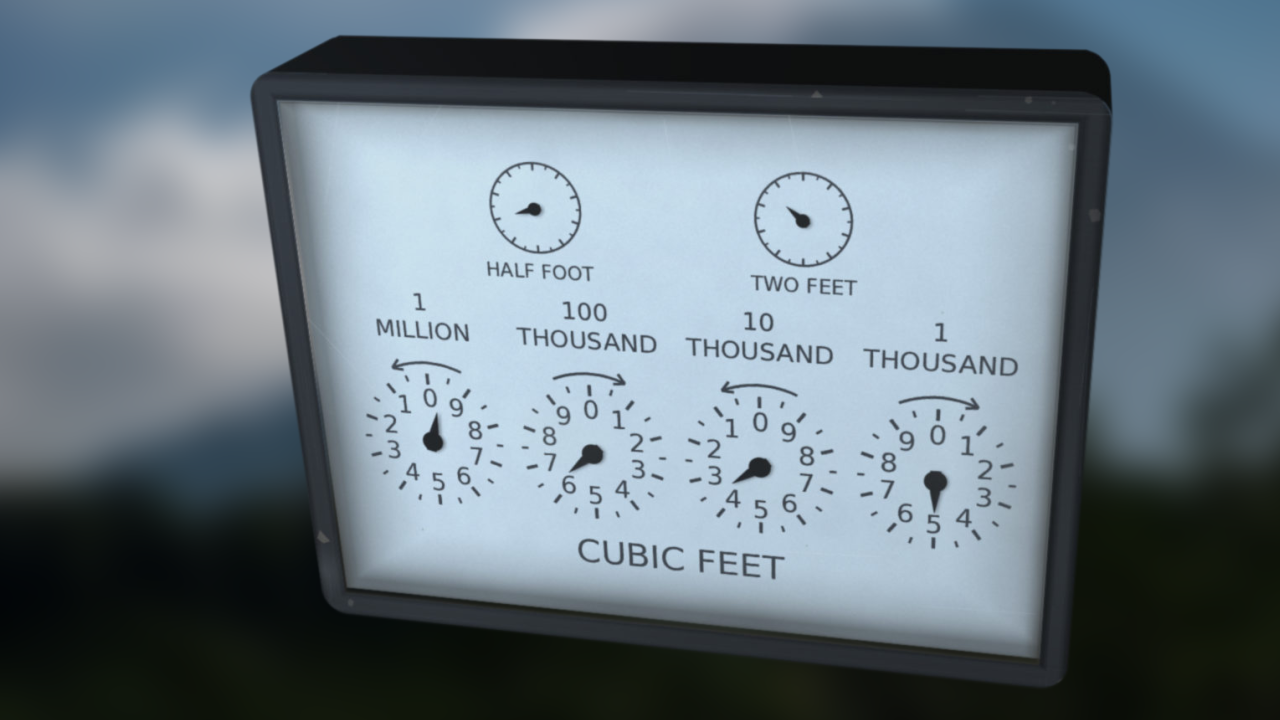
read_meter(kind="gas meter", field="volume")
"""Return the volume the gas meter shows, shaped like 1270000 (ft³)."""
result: 963500 (ft³)
